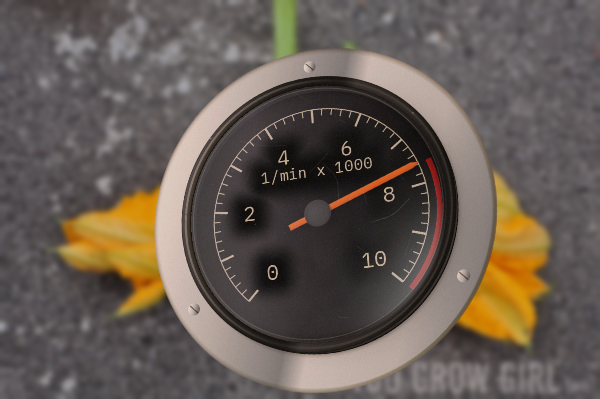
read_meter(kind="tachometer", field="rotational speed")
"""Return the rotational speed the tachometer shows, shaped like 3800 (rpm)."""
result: 7600 (rpm)
